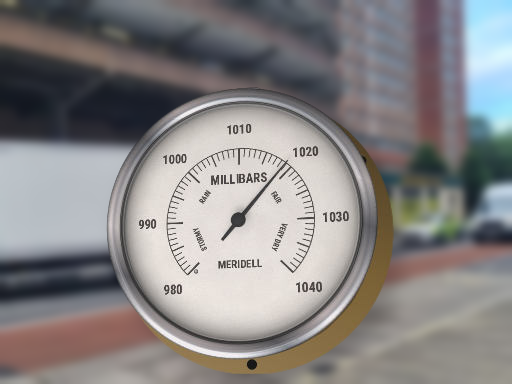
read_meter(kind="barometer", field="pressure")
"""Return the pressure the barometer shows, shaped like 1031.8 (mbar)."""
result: 1019 (mbar)
